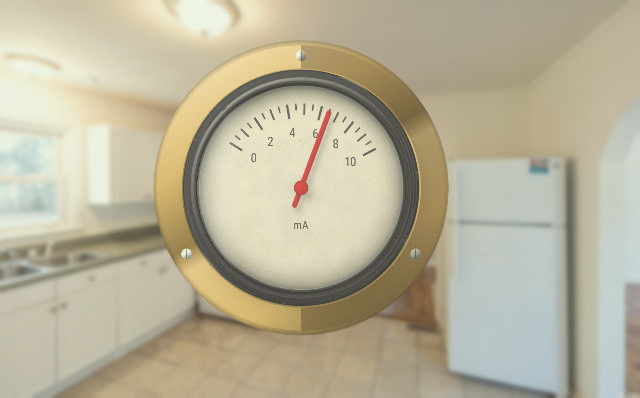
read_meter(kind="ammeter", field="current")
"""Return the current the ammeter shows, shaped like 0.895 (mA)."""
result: 6.5 (mA)
